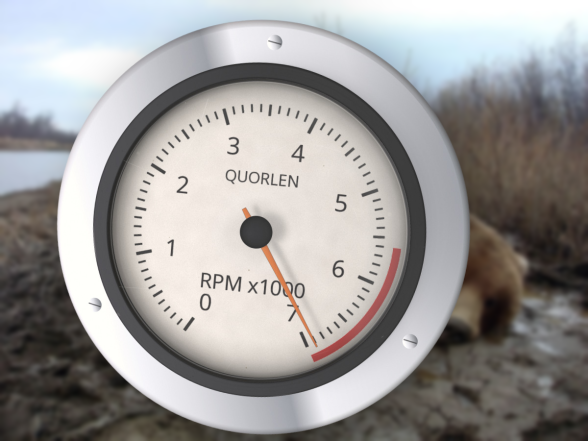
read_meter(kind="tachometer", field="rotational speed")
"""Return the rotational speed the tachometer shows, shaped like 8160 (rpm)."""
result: 6900 (rpm)
